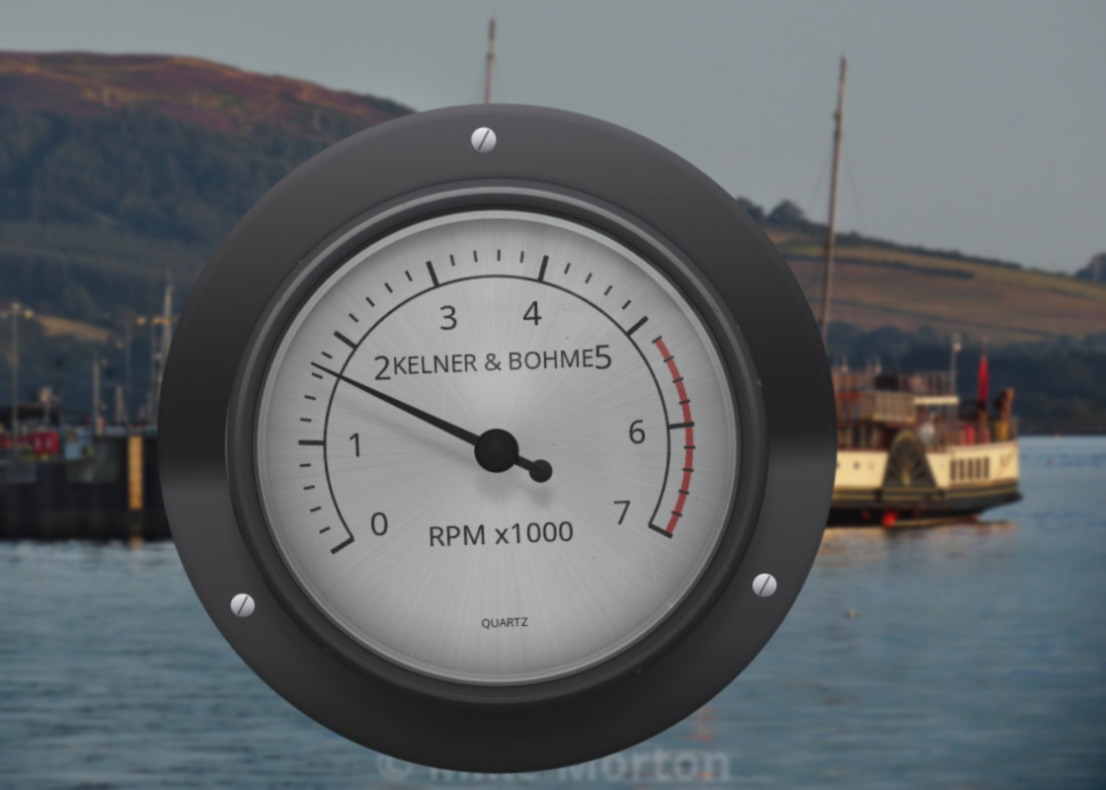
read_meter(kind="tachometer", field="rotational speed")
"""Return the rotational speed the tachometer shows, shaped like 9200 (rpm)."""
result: 1700 (rpm)
